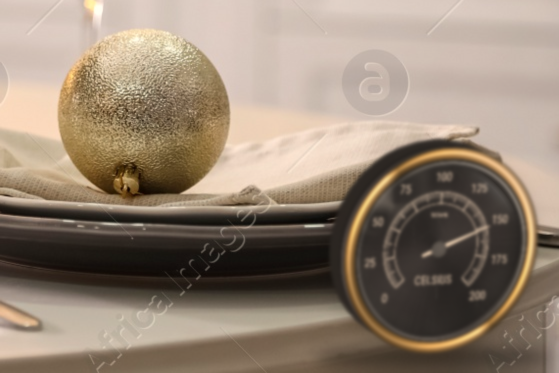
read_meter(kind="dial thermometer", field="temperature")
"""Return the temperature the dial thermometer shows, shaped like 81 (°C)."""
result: 150 (°C)
